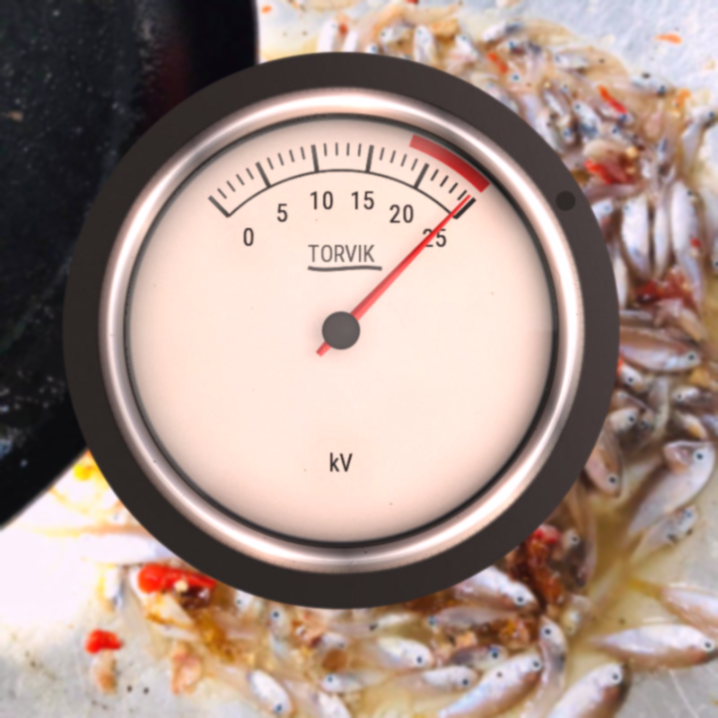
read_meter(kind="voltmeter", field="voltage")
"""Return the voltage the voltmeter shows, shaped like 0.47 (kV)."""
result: 24.5 (kV)
